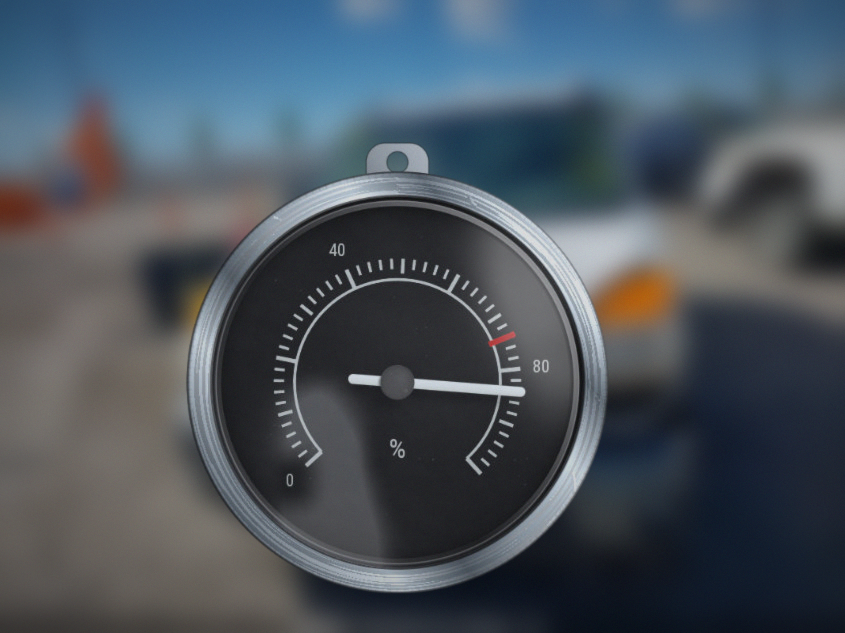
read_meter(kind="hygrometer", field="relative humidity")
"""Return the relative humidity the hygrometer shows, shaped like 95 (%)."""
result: 84 (%)
